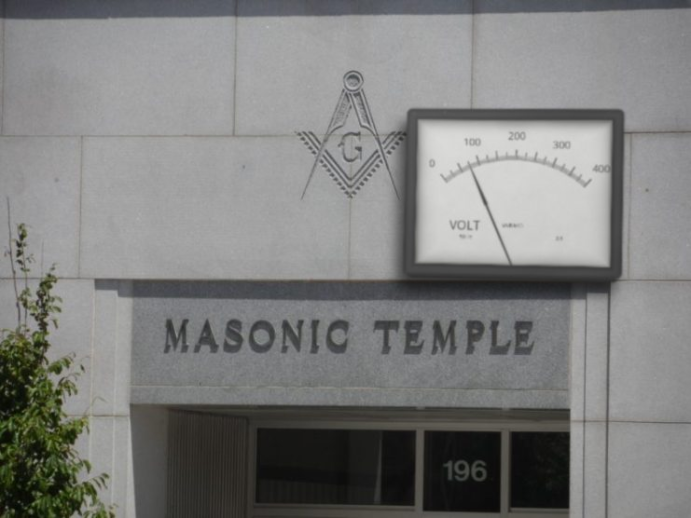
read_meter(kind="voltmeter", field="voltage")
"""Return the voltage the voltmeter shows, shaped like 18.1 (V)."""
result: 75 (V)
